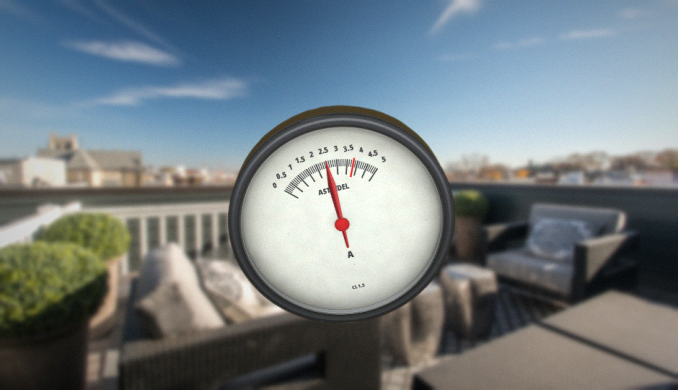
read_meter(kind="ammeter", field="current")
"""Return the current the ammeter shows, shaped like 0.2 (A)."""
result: 2.5 (A)
